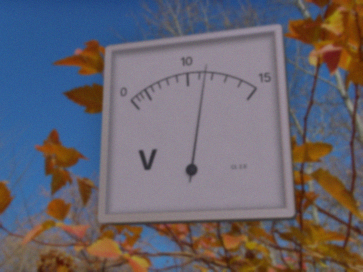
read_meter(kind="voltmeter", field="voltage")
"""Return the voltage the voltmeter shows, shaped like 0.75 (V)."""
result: 11.5 (V)
